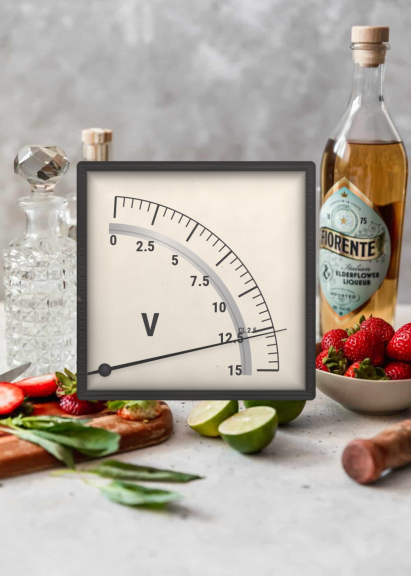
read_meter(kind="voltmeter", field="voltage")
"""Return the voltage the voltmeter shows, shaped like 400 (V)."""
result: 12.75 (V)
